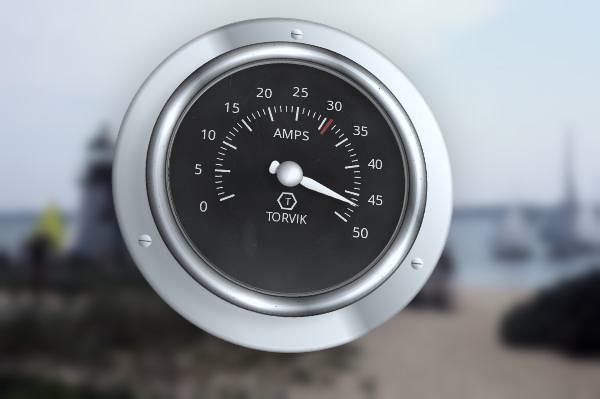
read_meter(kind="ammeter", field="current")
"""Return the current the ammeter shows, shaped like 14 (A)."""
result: 47 (A)
